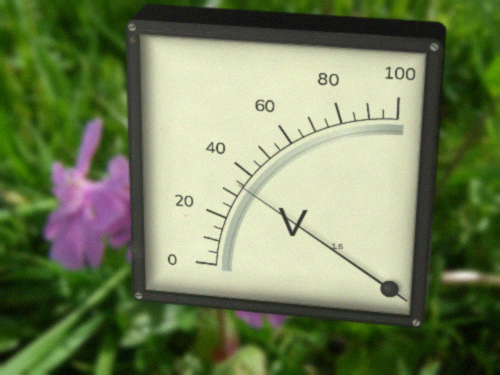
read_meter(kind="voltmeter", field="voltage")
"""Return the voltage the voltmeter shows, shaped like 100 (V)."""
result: 35 (V)
